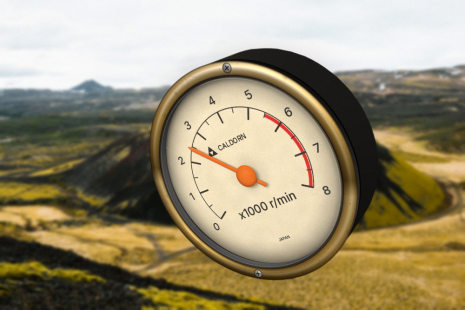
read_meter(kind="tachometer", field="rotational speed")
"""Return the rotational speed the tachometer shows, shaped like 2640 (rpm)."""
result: 2500 (rpm)
